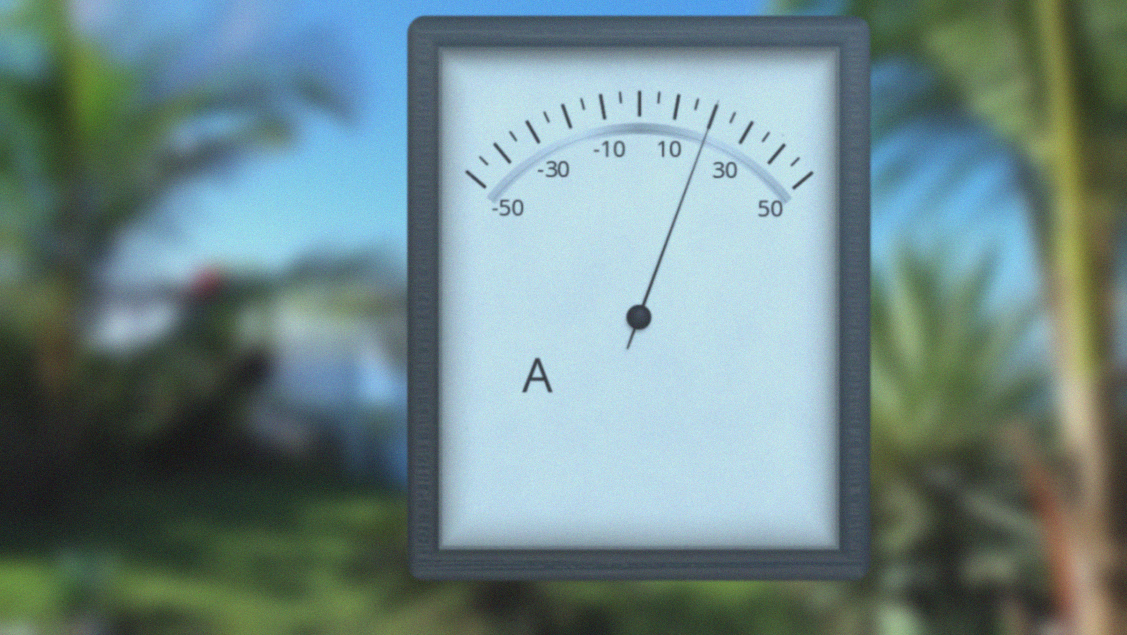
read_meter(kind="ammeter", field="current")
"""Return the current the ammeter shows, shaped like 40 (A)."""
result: 20 (A)
